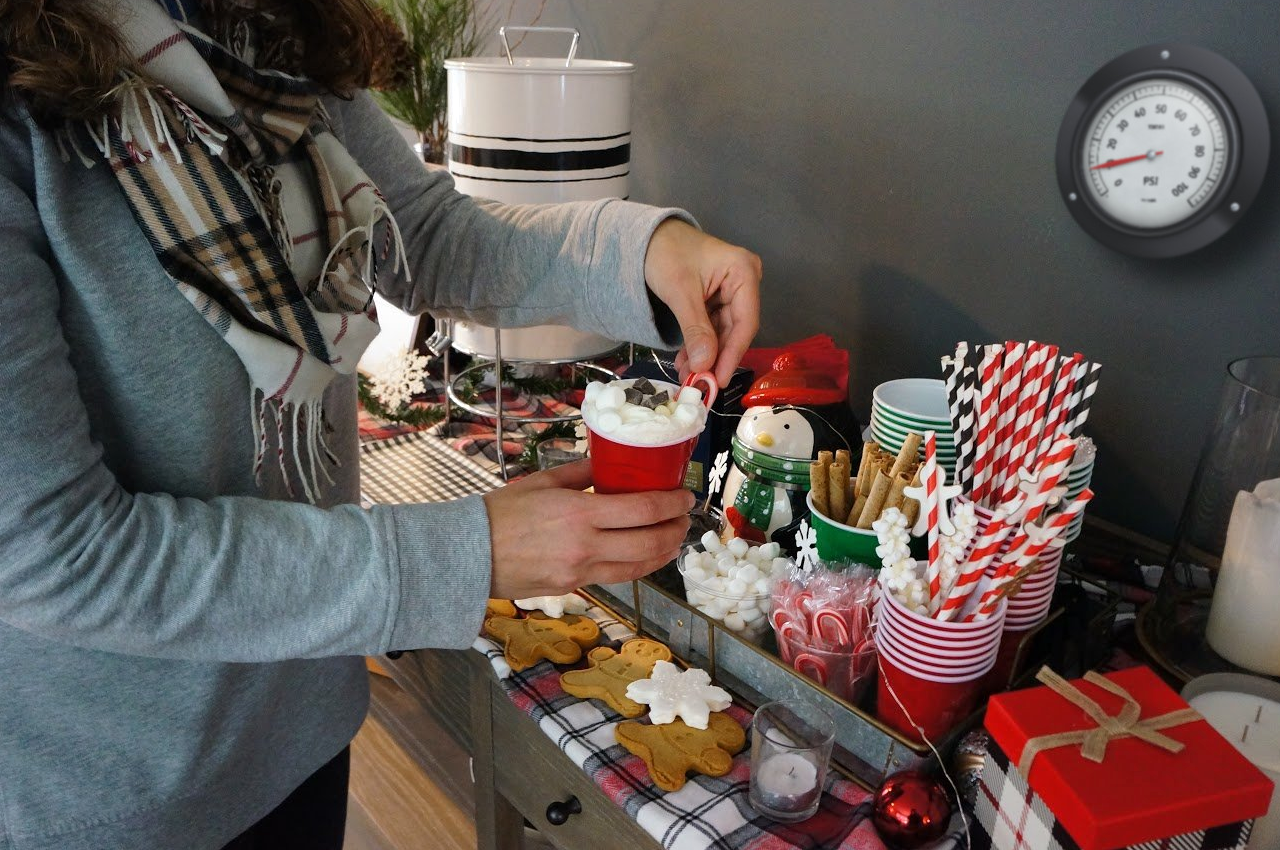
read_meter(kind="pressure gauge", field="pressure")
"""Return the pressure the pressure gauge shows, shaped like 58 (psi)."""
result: 10 (psi)
